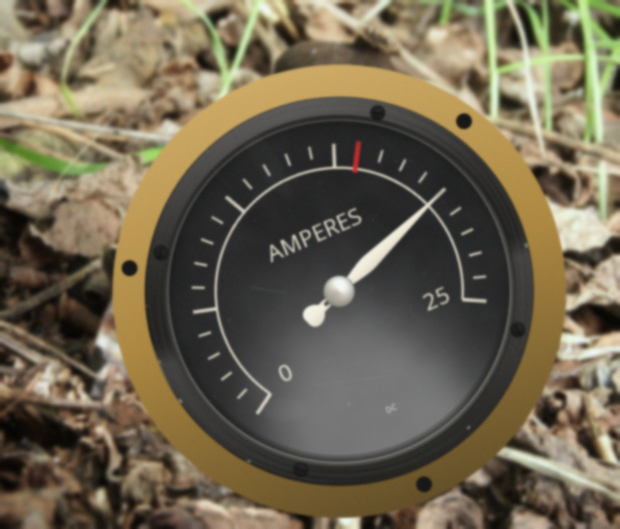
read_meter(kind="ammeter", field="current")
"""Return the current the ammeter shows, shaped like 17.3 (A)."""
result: 20 (A)
